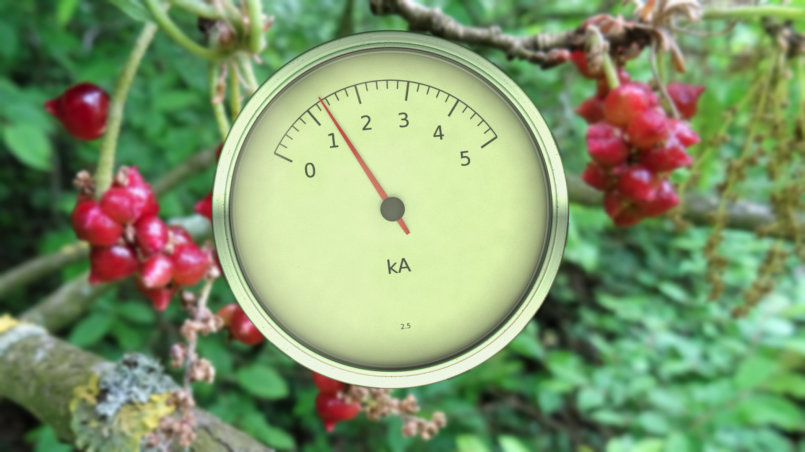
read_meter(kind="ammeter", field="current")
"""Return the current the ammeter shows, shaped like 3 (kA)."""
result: 1.3 (kA)
